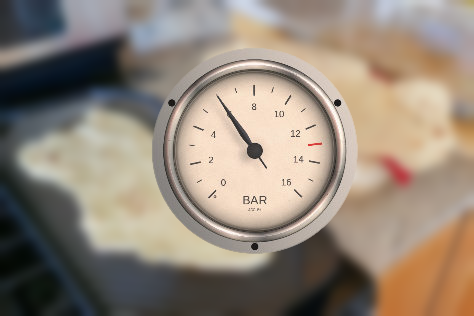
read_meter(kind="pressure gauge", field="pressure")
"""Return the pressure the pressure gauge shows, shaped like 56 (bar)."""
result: 6 (bar)
